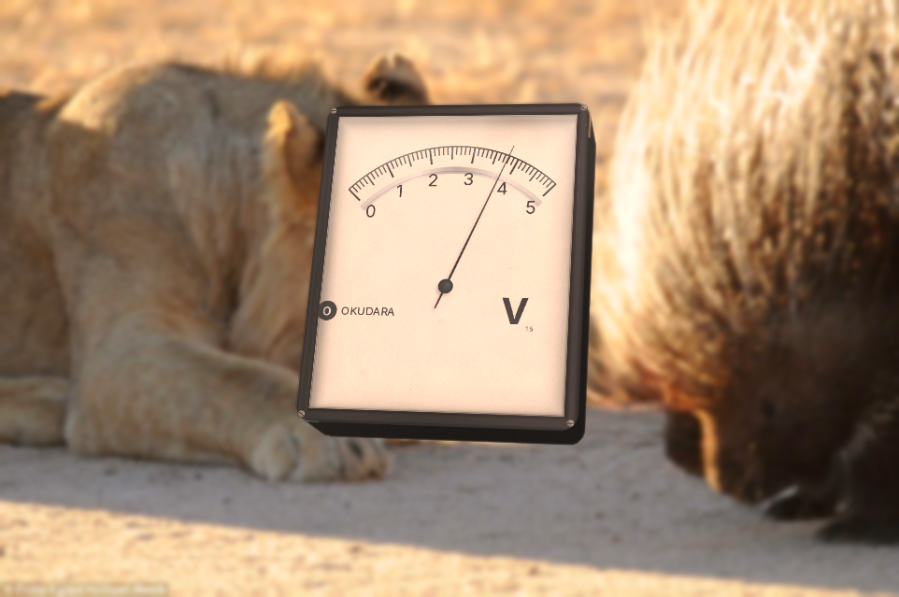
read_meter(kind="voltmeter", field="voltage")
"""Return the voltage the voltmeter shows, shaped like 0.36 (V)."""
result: 3.8 (V)
